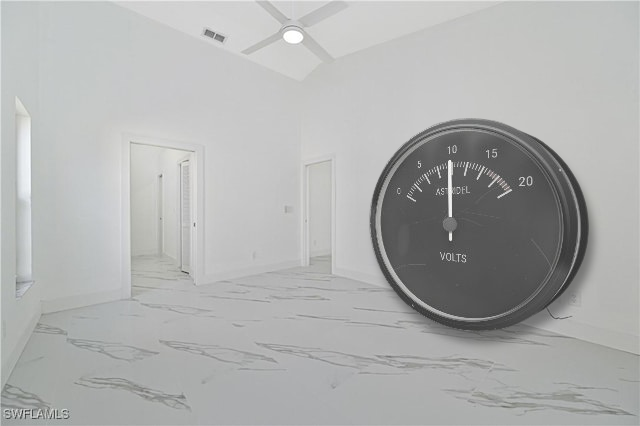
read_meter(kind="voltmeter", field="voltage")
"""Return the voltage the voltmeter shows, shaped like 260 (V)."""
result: 10 (V)
